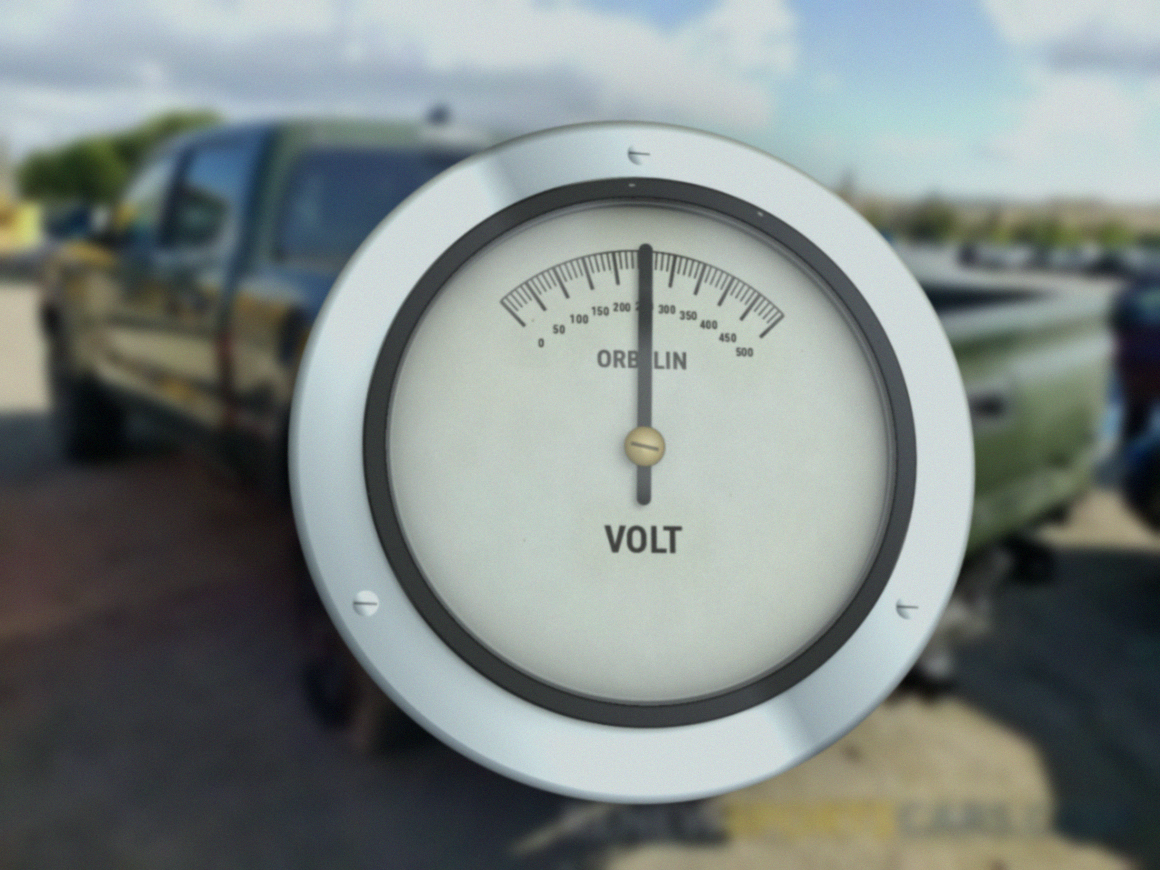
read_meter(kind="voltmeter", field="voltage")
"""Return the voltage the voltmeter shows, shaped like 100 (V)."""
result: 250 (V)
